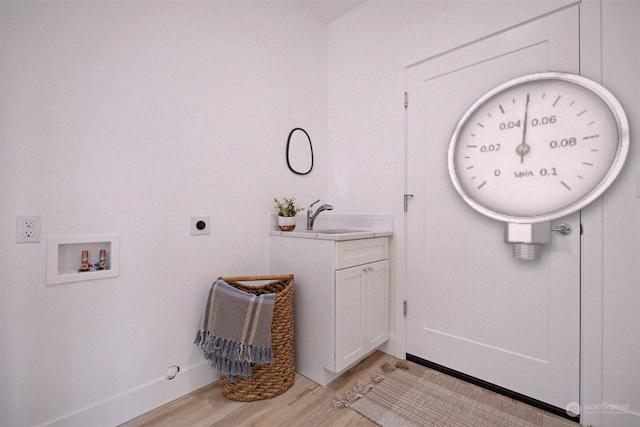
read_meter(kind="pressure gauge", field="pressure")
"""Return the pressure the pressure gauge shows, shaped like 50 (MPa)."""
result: 0.05 (MPa)
